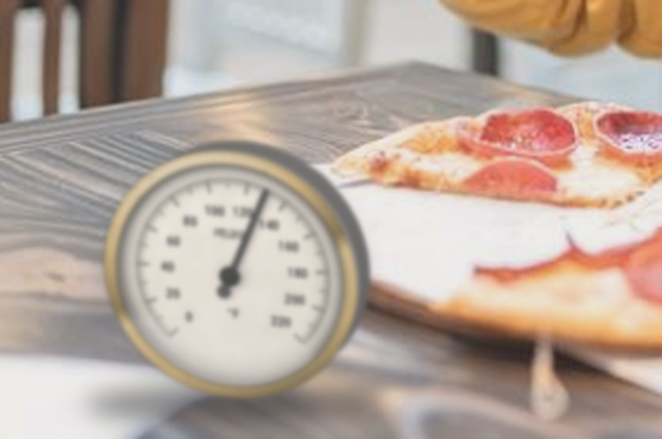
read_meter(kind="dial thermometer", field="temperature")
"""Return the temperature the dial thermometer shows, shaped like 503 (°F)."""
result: 130 (°F)
